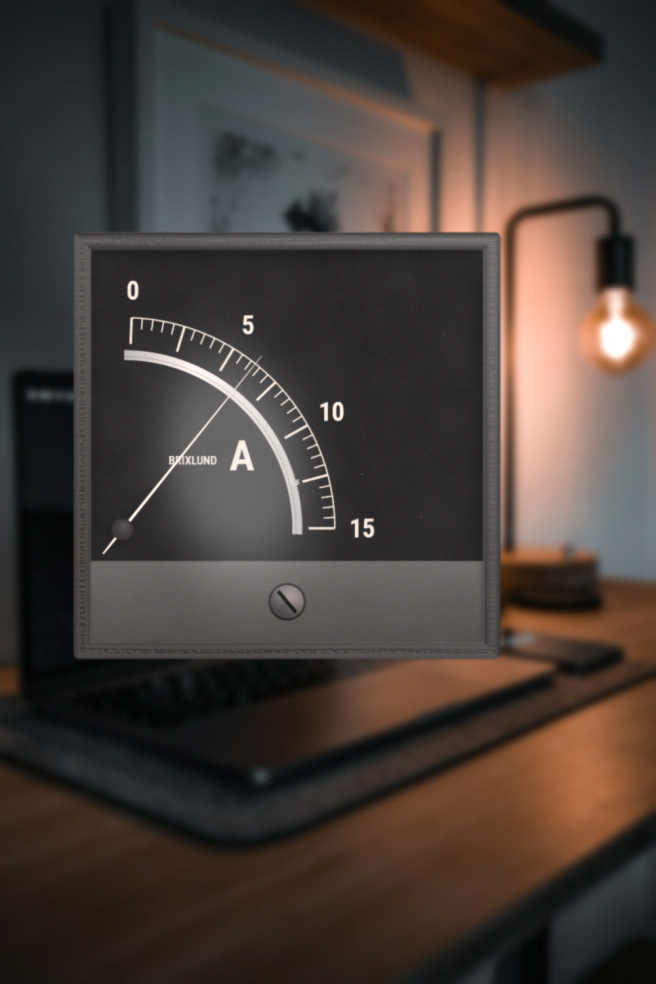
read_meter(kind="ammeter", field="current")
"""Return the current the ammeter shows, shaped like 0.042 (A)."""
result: 6.25 (A)
